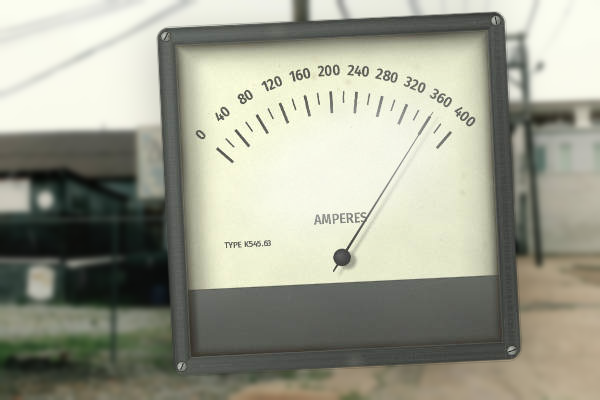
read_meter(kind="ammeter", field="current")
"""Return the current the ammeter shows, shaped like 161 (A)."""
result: 360 (A)
